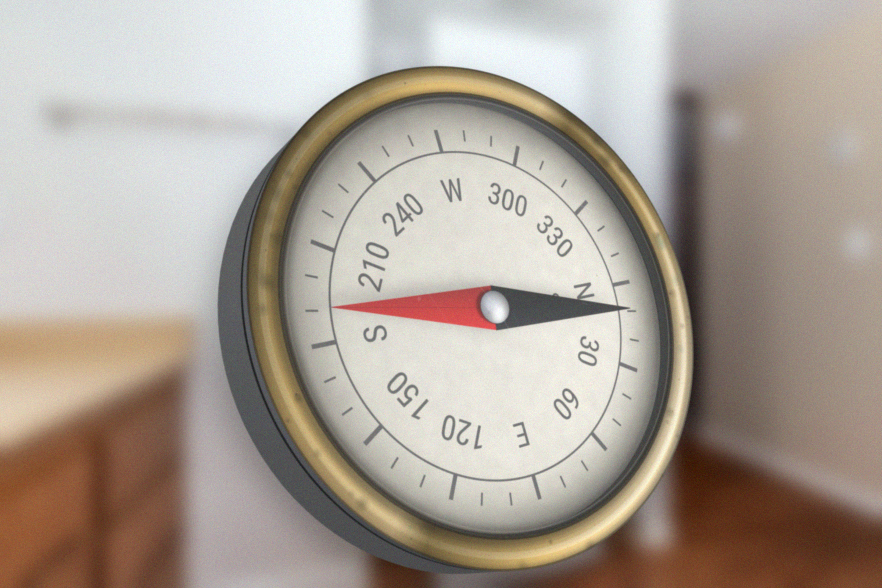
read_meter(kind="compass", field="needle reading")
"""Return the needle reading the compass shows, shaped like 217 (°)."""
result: 190 (°)
